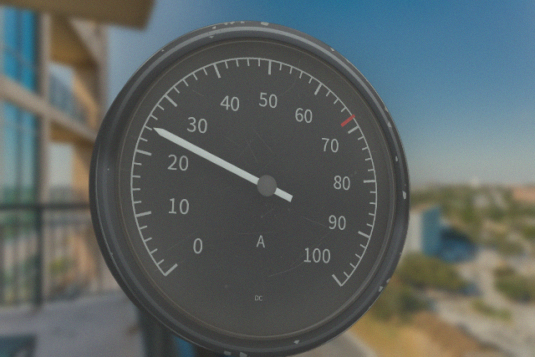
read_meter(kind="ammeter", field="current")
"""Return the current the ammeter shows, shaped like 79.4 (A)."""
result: 24 (A)
